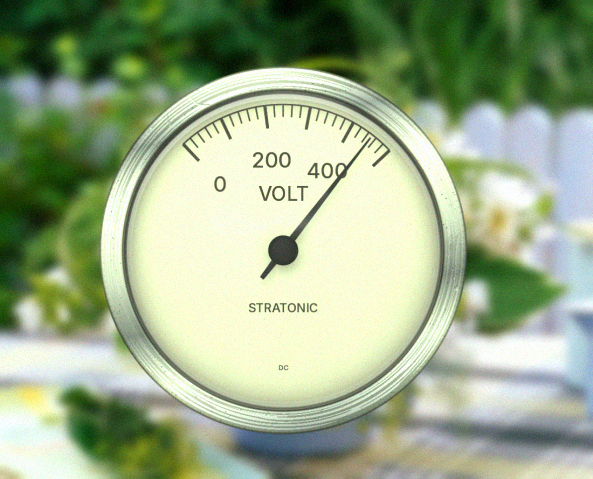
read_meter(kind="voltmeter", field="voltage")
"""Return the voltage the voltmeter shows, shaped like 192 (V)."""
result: 450 (V)
